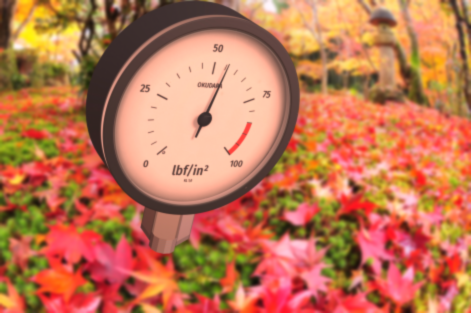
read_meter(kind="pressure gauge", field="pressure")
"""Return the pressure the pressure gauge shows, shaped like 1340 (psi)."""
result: 55 (psi)
